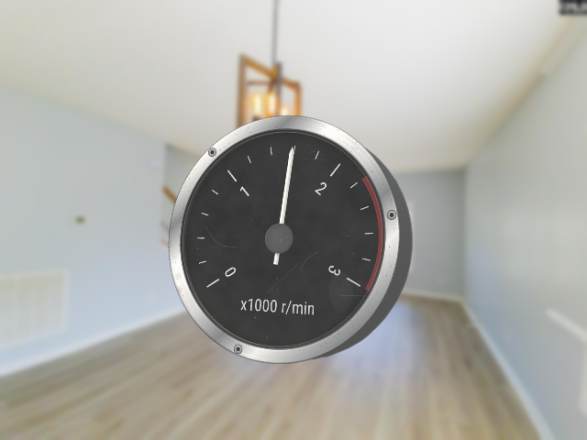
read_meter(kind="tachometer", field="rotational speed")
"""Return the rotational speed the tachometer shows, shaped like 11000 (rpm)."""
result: 1600 (rpm)
